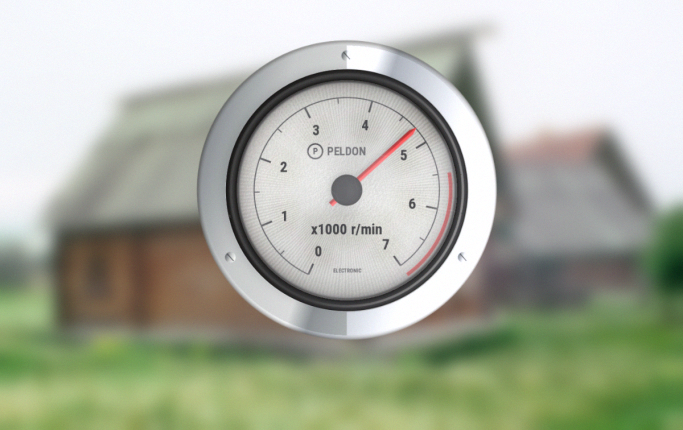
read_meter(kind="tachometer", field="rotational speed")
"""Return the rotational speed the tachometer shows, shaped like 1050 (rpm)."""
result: 4750 (rpm)
